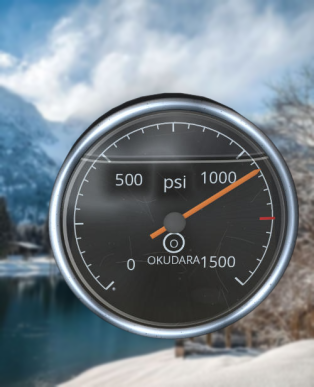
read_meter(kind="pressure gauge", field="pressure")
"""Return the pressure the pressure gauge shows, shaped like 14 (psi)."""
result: 1075 (psi)
